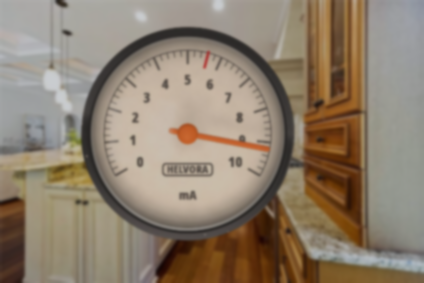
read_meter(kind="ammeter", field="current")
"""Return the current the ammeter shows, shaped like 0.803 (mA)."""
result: 9.2 (mA)
